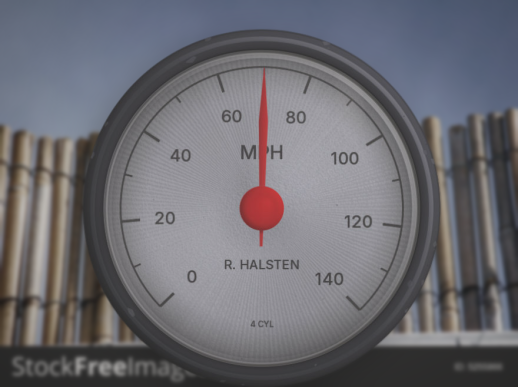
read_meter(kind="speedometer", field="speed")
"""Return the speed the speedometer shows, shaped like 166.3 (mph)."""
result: 70 (mph)
